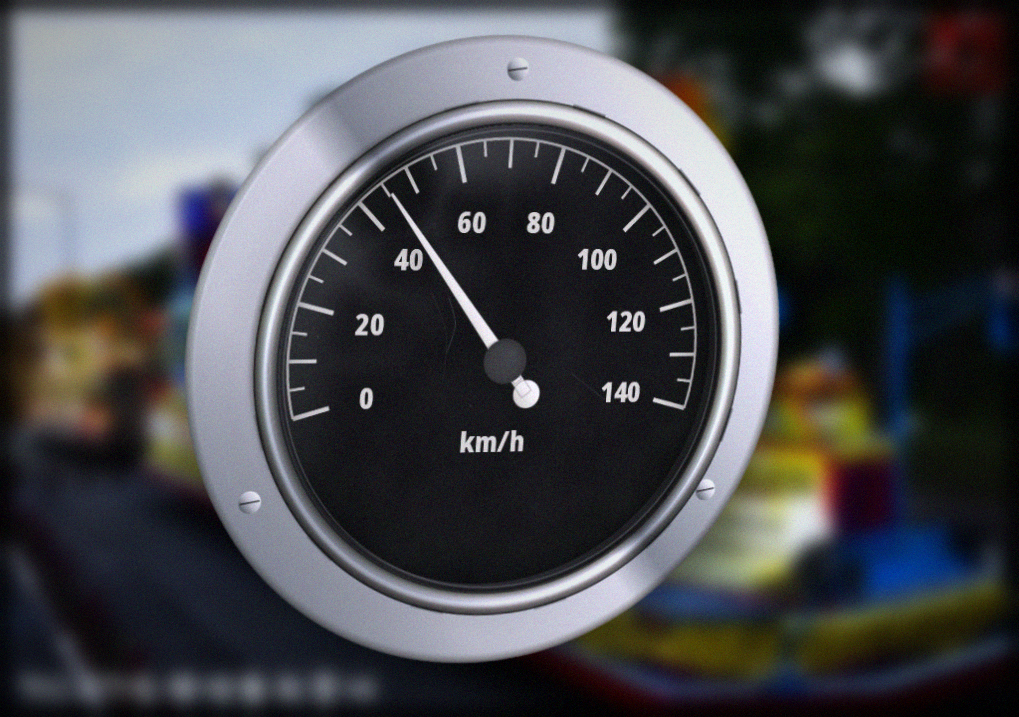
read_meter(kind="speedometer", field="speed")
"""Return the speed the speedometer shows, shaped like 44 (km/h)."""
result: 45 (km/h)
